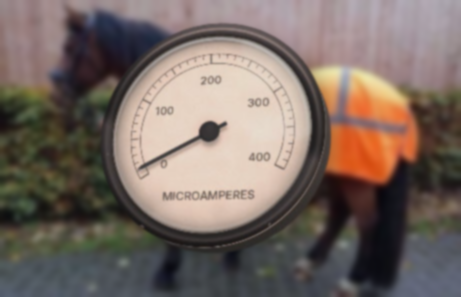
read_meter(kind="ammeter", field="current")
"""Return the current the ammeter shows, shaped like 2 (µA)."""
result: 10 (µA)
